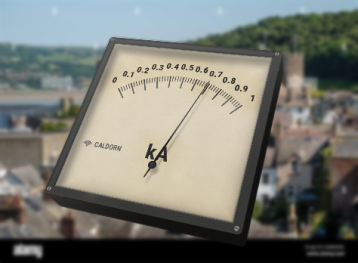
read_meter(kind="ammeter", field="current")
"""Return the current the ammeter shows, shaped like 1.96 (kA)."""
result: 0.7 (kA)
